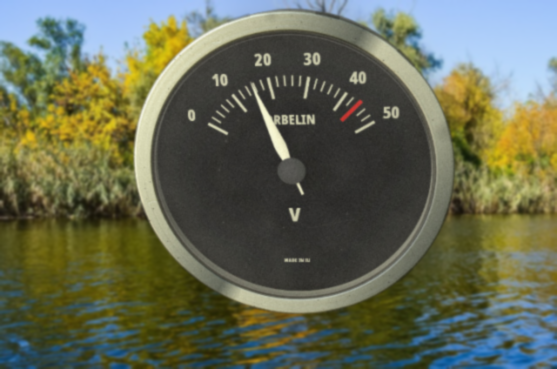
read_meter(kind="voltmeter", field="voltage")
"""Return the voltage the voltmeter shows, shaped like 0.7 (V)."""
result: 16 (V)
